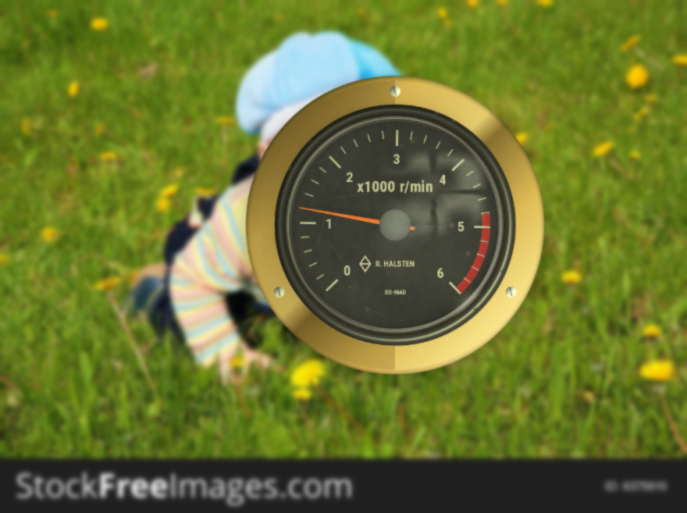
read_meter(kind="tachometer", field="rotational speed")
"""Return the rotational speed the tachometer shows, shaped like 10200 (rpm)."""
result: 1200 (rpm)
